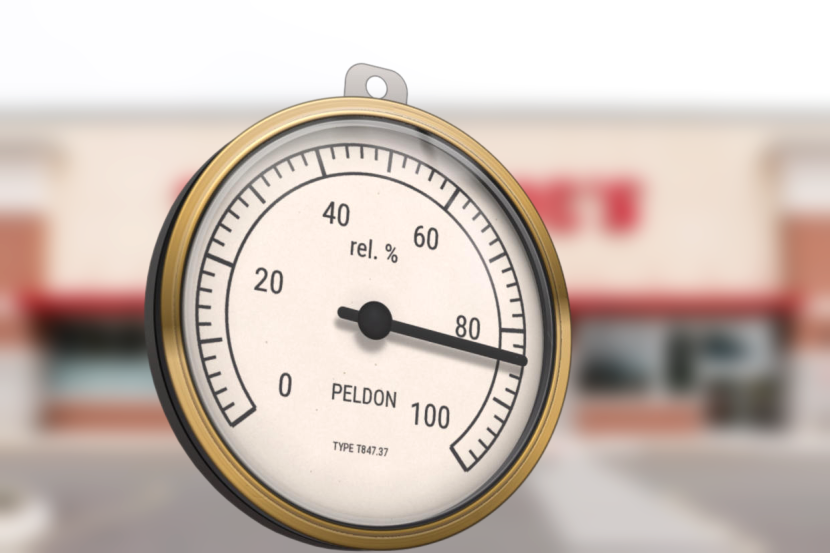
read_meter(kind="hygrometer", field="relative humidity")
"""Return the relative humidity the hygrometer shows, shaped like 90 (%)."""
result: 84 (%)
